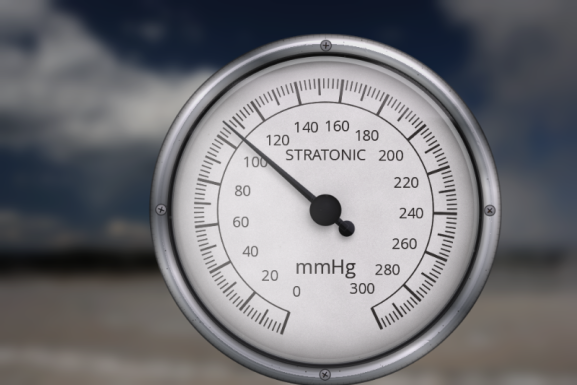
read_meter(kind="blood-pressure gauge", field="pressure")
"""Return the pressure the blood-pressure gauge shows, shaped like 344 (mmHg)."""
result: 106 (mmHg)
